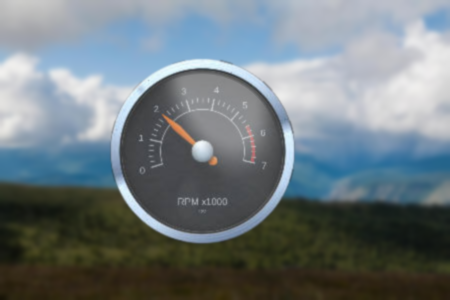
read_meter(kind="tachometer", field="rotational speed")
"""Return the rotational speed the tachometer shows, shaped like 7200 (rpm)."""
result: 2000 (rpm)
